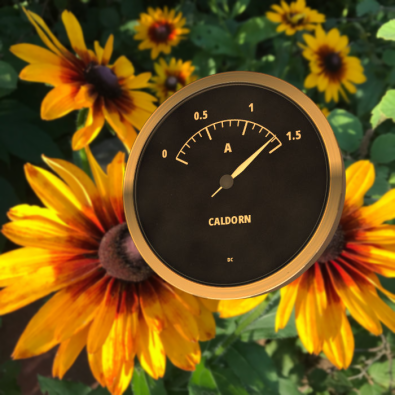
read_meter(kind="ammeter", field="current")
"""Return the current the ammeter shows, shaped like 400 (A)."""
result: 1.4 (A)
